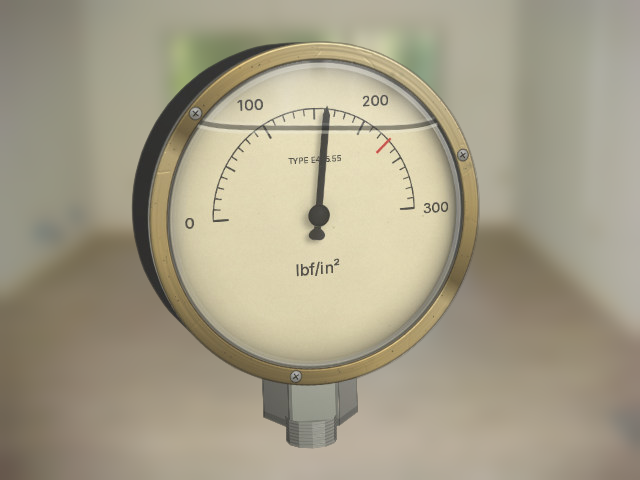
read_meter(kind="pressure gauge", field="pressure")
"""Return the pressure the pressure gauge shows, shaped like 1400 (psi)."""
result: 160 (psi)
